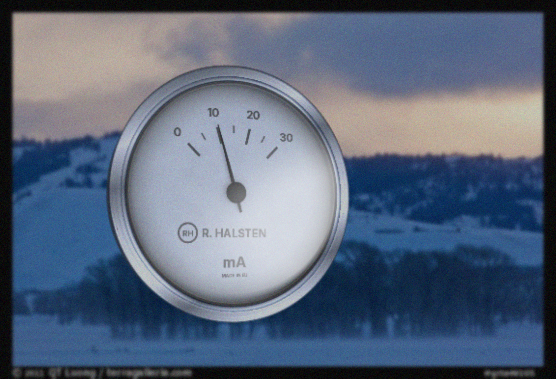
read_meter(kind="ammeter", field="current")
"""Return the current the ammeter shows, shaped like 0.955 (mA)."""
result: 10 (mA)
